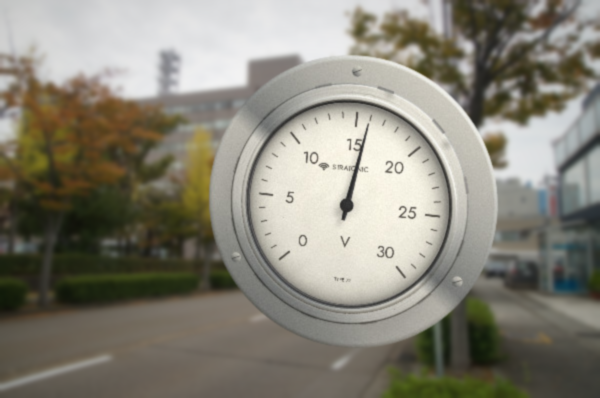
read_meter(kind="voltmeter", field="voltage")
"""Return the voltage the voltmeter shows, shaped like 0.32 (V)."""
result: 16 (V)
